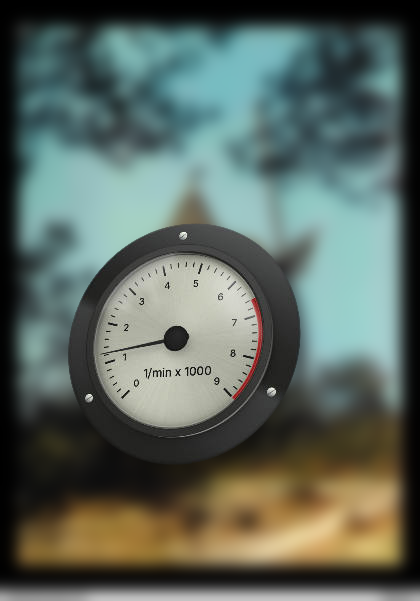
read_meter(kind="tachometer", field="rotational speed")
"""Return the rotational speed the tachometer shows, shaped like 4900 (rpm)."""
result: 1200 (rpm)
